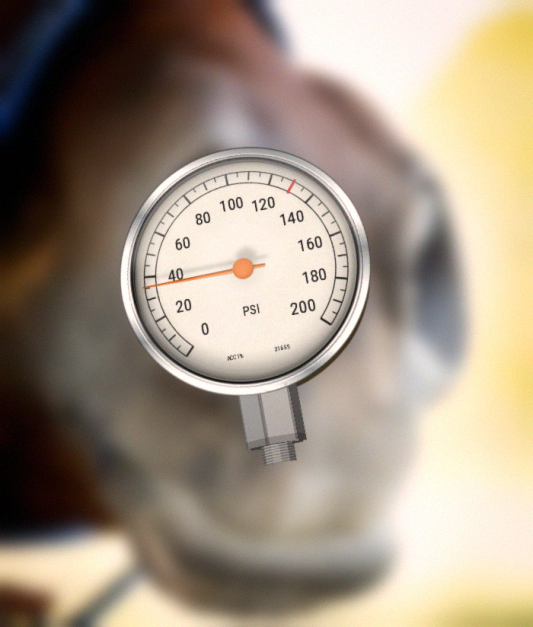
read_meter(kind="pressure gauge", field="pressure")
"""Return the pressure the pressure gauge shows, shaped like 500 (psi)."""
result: 35 (psi)
